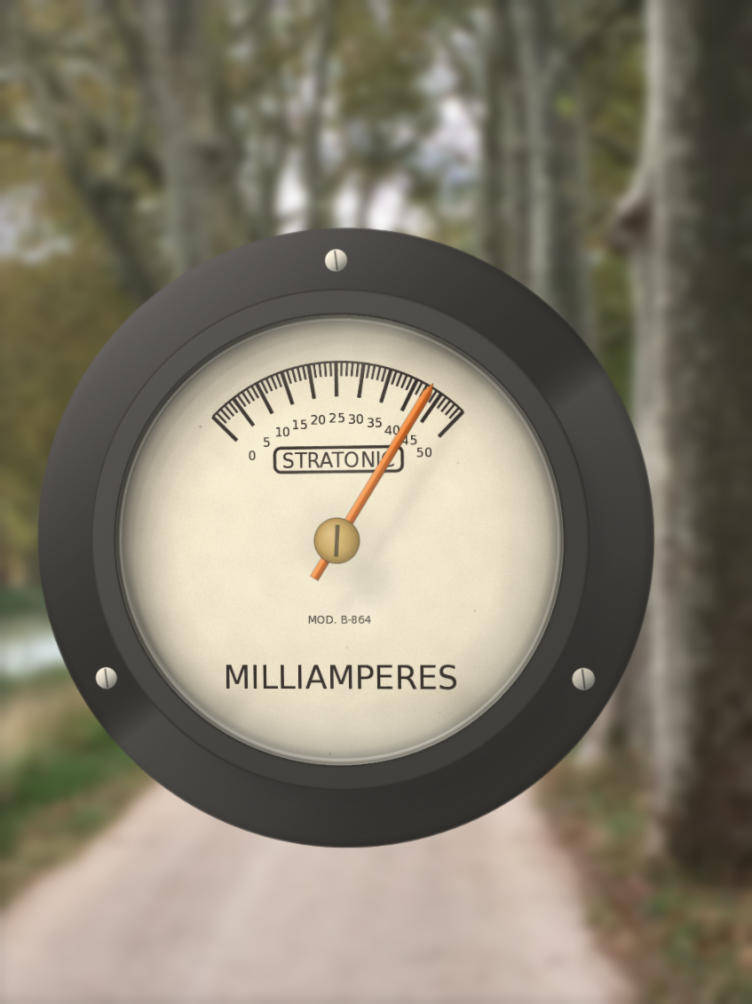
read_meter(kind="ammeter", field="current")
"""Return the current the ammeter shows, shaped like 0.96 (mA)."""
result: 43 (mA)
